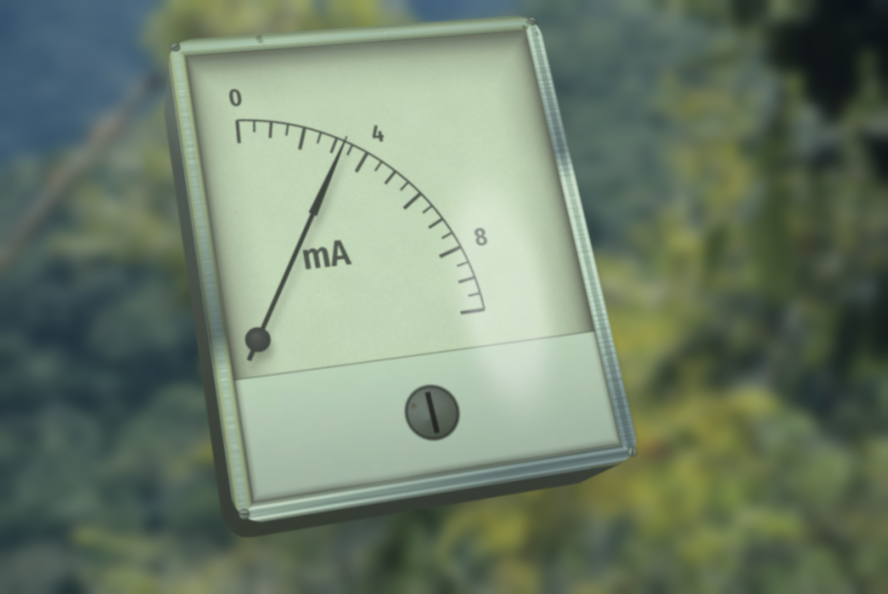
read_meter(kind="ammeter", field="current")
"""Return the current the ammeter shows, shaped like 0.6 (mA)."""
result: 3.25 (mA)
